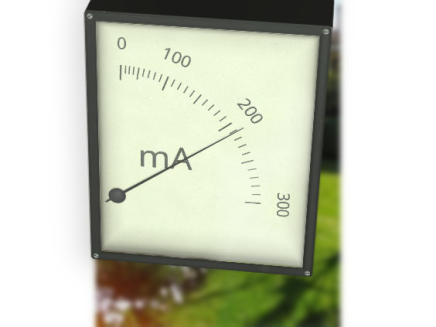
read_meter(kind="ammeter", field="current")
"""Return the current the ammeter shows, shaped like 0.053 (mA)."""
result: 210 (mA)
